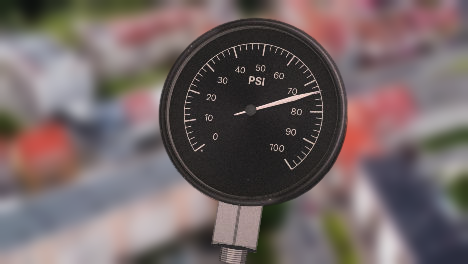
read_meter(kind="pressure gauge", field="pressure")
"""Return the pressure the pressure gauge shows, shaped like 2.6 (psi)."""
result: 74 (psi)
